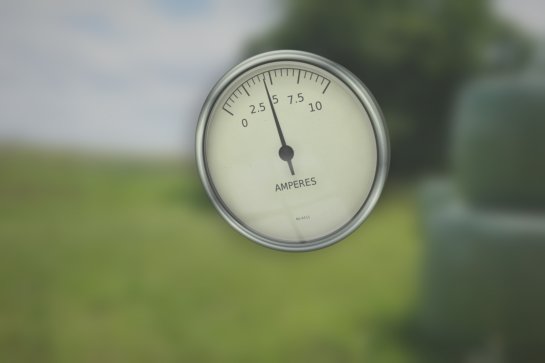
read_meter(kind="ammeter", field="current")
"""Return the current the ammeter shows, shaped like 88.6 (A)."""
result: 4.5 (A)
